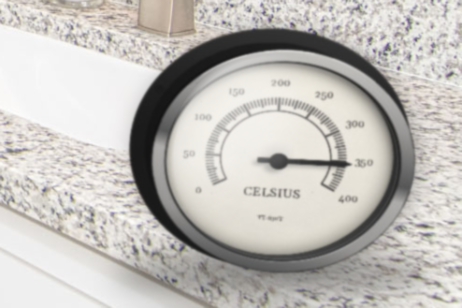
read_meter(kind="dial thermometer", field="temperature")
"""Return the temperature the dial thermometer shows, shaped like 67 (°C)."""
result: 350 (°C)
